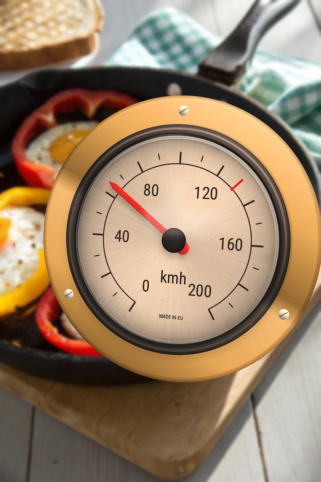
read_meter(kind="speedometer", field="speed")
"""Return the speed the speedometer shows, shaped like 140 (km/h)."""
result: 65 (km/h)
